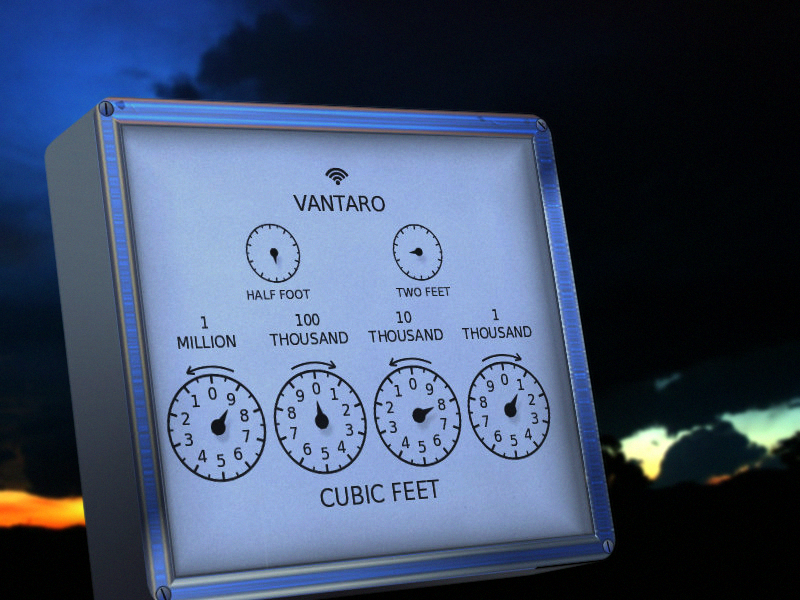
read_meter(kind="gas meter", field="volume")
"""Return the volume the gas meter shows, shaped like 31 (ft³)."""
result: 898100 (ft³)
